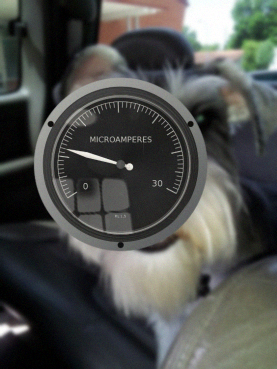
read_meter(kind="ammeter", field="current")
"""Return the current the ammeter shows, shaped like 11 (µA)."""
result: 6 (µA)
